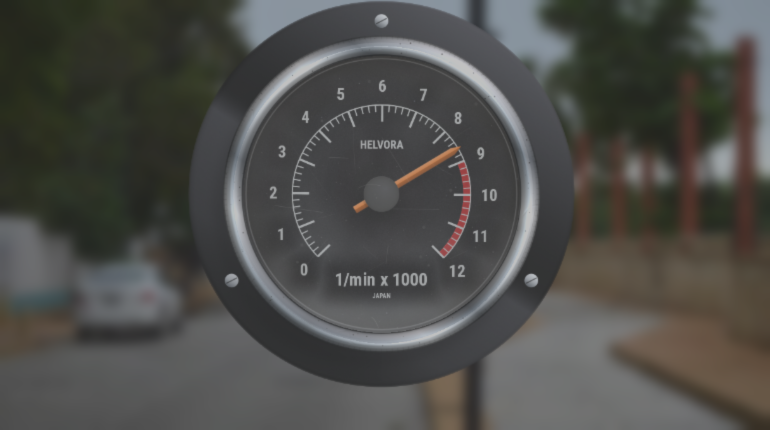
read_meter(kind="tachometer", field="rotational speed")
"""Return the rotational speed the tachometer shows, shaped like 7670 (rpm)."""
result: 8600 (rpm)
